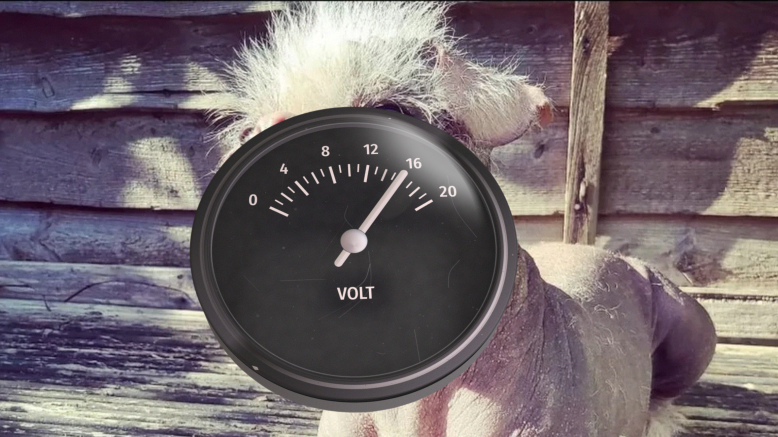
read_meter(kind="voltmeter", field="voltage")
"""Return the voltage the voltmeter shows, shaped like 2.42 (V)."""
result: 16 (V)
